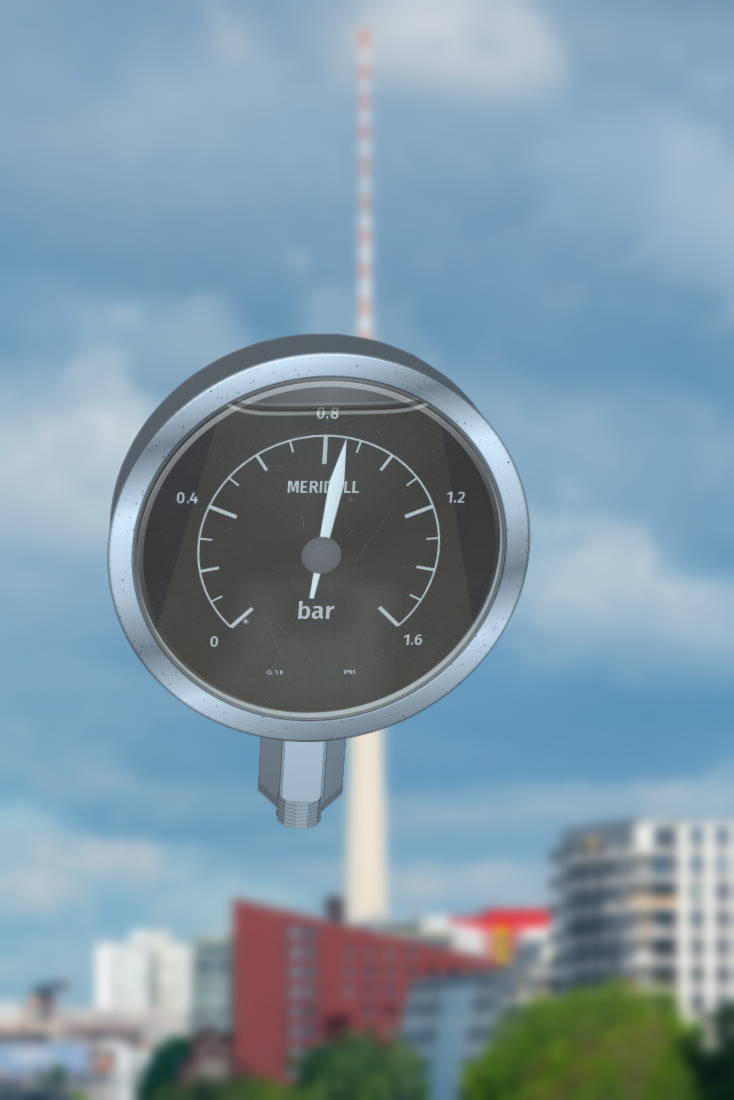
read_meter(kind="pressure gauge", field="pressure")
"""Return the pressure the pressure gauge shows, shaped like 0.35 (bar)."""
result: 0.85 (bar)
